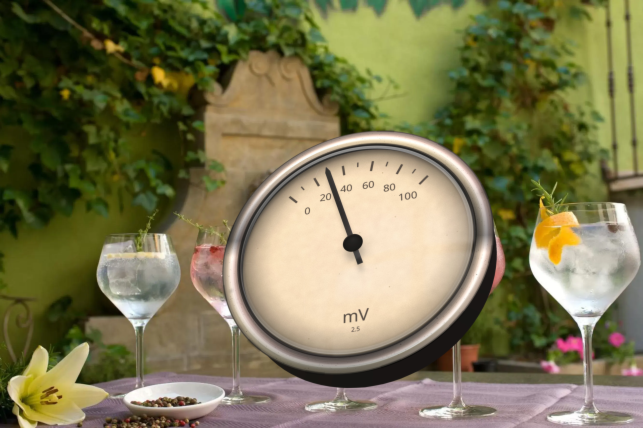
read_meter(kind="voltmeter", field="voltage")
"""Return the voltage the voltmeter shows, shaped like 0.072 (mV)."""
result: 30 (mV)
